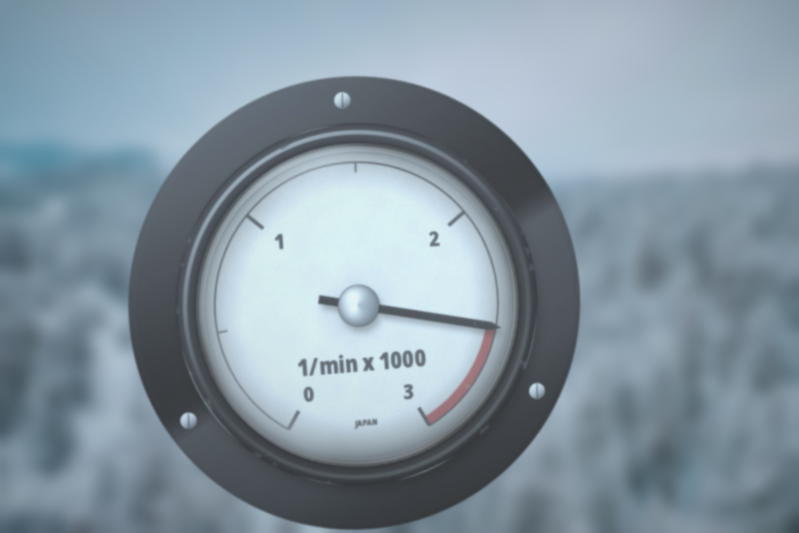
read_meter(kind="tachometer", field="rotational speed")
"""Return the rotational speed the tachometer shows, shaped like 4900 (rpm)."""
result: 2500 (rpm)
